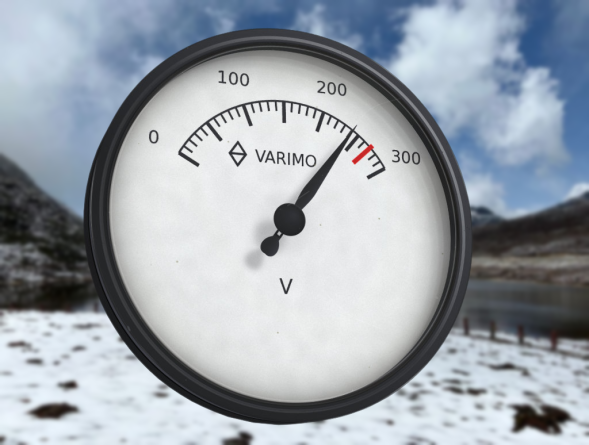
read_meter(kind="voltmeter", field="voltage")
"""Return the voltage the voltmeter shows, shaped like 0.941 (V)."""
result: 240 (V)
